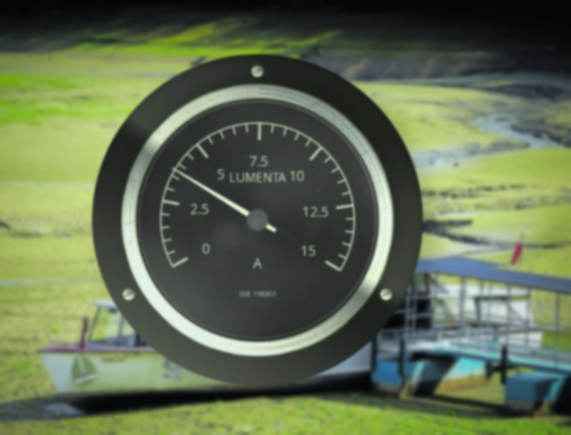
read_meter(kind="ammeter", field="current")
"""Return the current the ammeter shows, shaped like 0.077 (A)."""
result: 3.75 (A)
